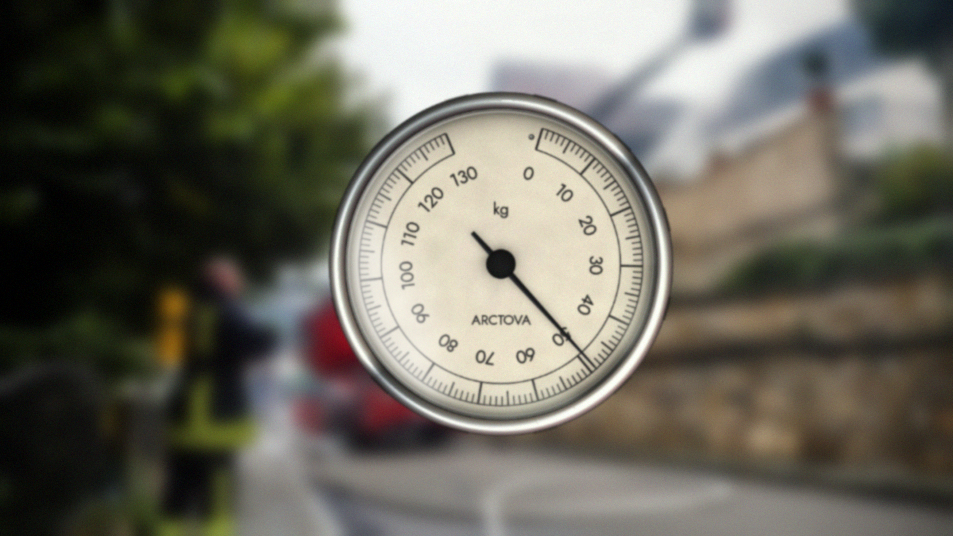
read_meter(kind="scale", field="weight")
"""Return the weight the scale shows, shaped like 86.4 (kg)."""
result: 49 (kg)
